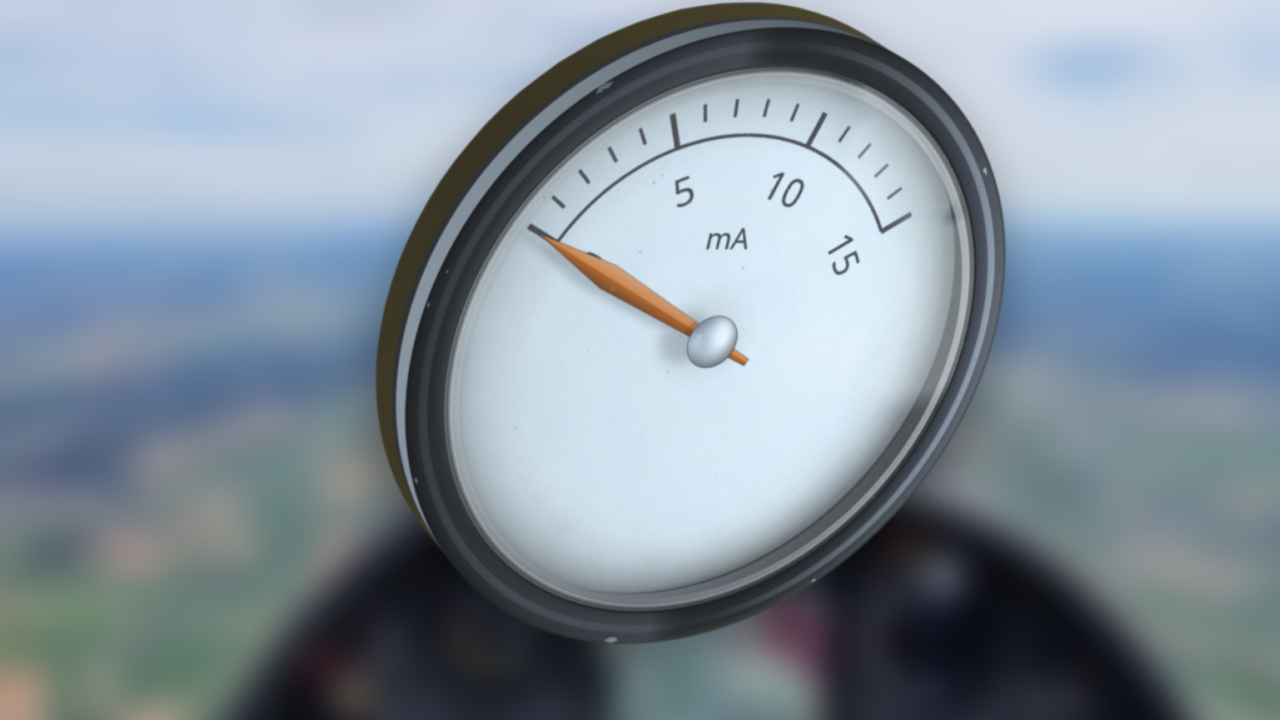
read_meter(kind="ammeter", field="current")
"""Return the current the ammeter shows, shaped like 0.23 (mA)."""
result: 0 (mA)
